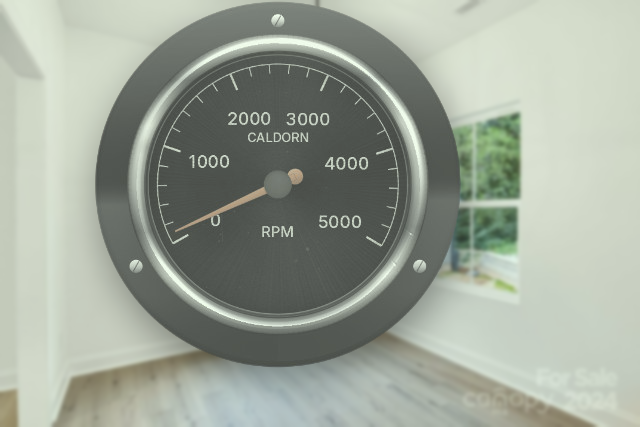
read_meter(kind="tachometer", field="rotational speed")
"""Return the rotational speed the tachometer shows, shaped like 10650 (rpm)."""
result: 100 (rpm)
